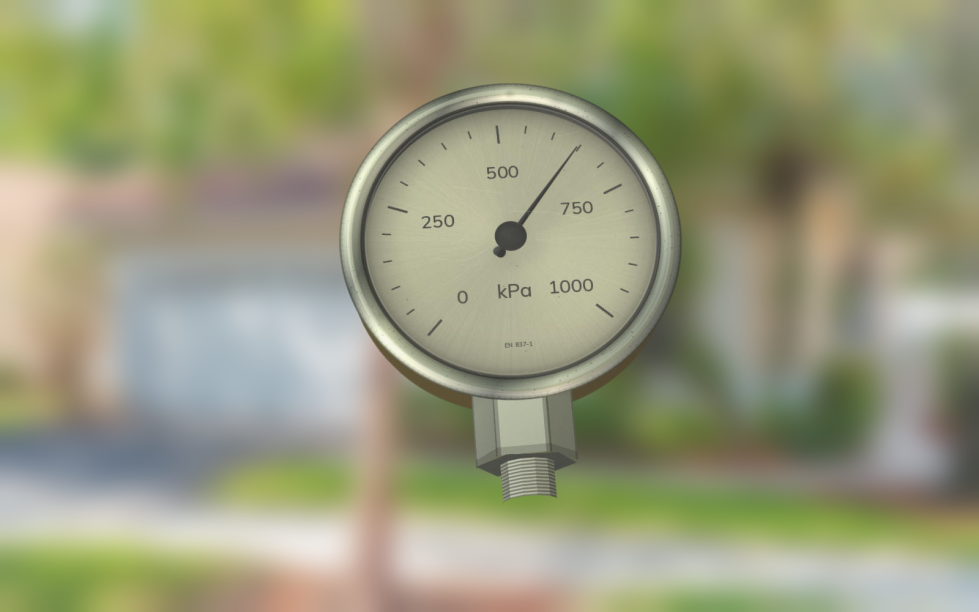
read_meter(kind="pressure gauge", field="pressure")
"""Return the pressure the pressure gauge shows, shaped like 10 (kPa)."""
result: 650 (kPa)
